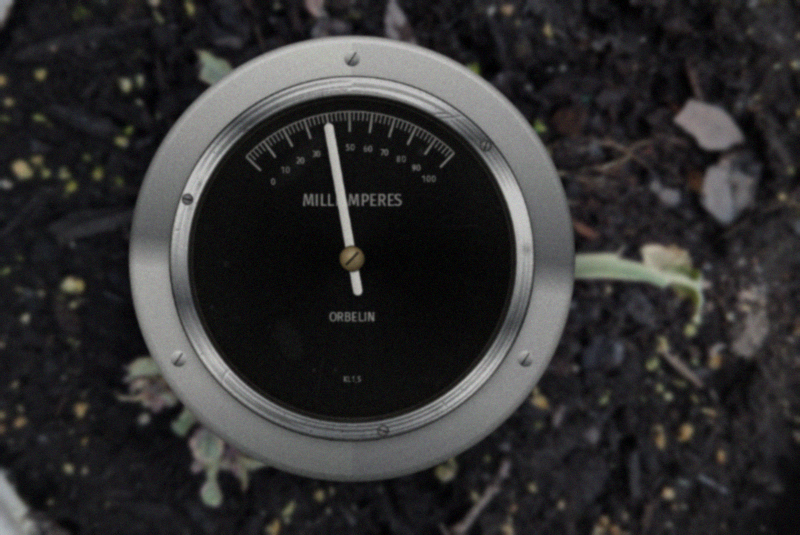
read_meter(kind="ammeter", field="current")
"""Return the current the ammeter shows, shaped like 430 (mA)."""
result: 40 (mA)
